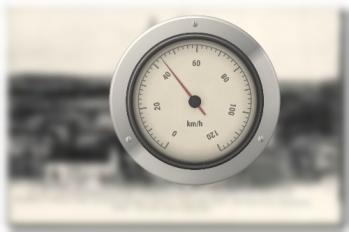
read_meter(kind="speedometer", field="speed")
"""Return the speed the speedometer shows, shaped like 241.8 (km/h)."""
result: 44 (km/h)
